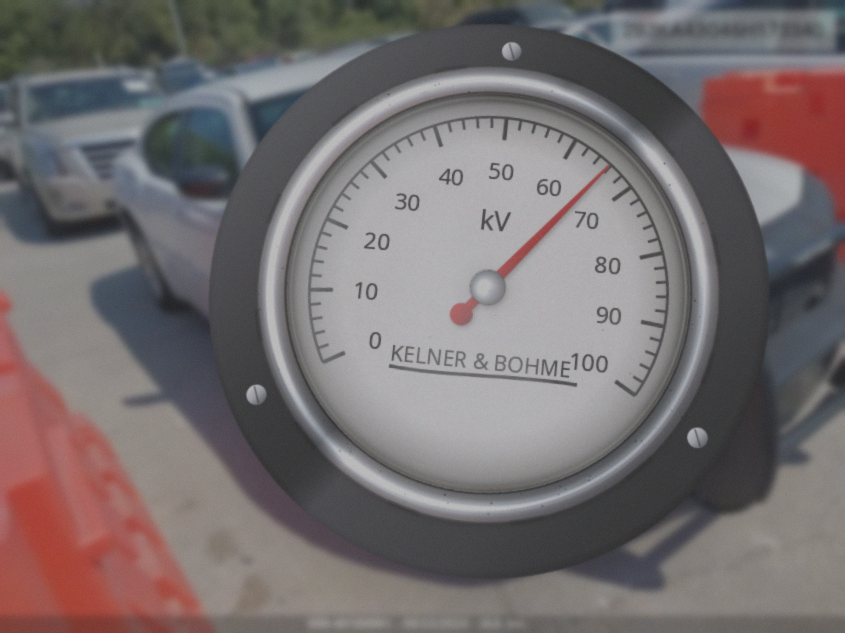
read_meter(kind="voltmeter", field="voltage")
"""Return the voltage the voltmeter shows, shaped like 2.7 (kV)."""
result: 66 (kV)
